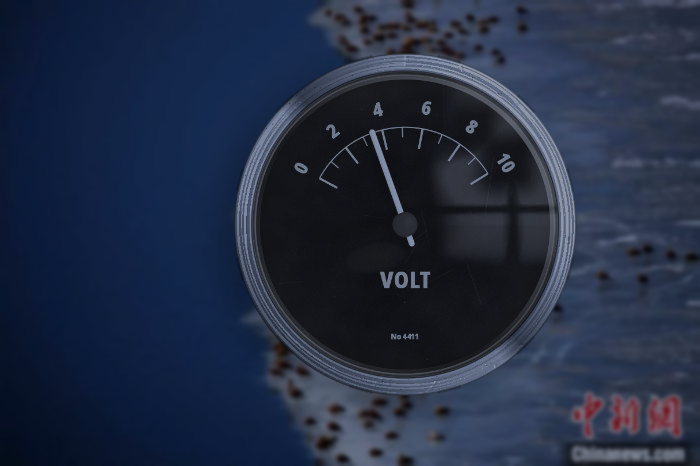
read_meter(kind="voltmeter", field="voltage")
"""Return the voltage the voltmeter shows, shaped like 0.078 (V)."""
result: 3.5 (V)
